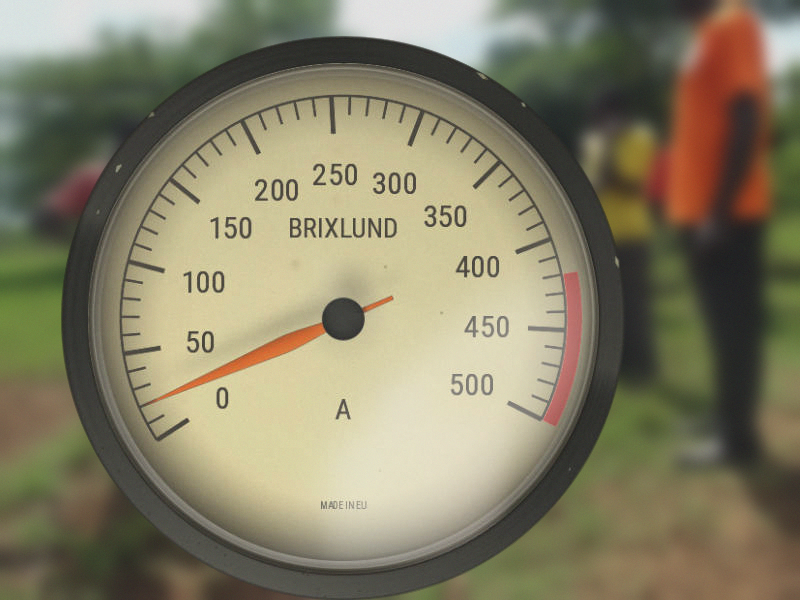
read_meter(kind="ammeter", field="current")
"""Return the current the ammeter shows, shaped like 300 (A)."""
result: 20 (A)
